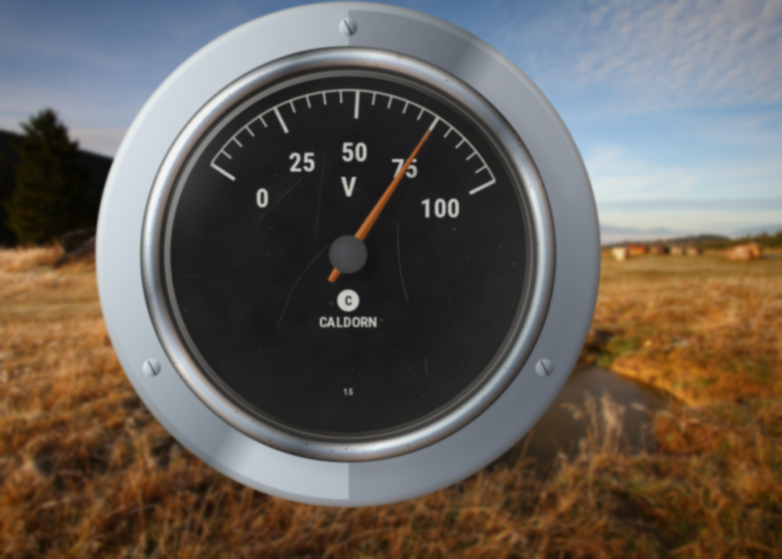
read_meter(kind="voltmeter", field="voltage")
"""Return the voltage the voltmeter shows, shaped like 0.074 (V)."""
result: 75 (V)
